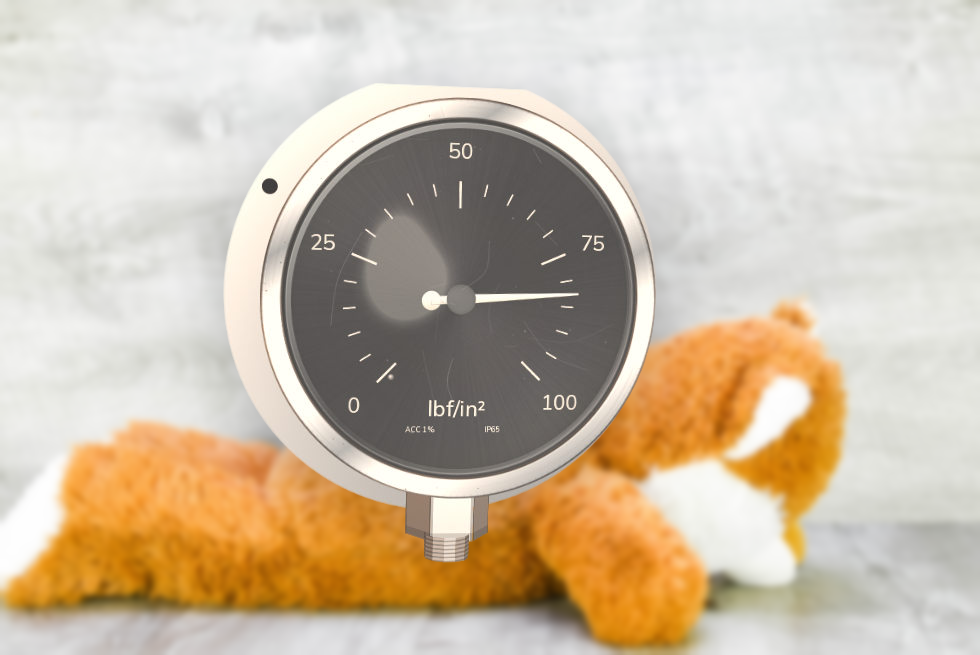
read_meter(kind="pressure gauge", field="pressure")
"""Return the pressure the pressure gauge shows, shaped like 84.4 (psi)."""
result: 82.5 (psi)
